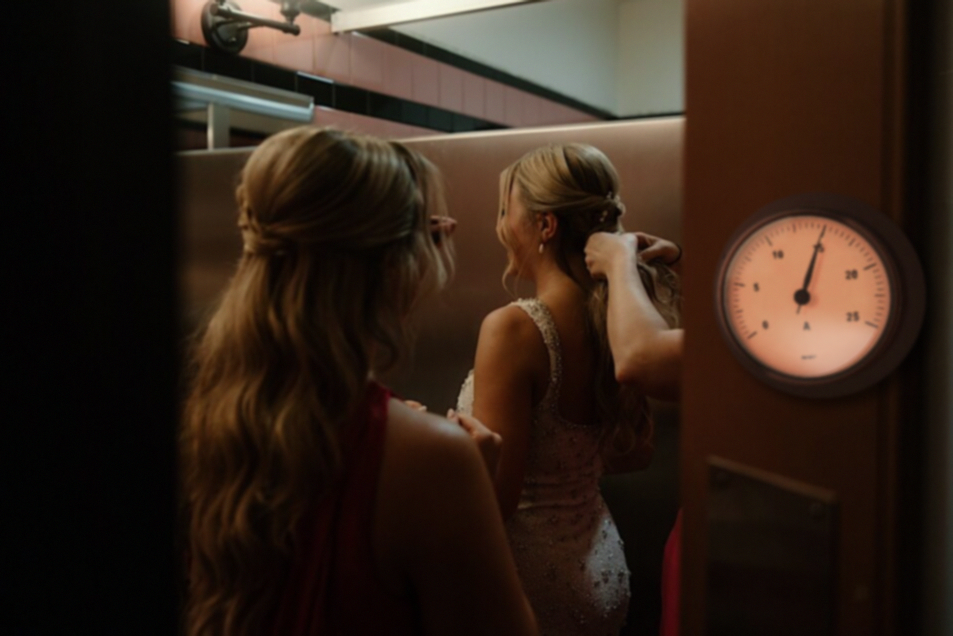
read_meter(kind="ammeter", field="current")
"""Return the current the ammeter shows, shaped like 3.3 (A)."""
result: 15 (A)
